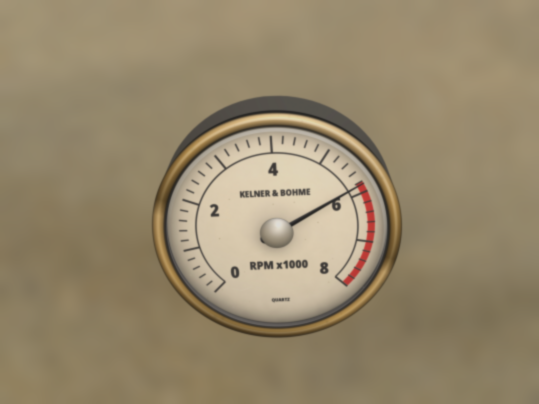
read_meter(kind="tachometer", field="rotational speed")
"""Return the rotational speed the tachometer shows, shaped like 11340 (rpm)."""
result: 5800 (rpm)
